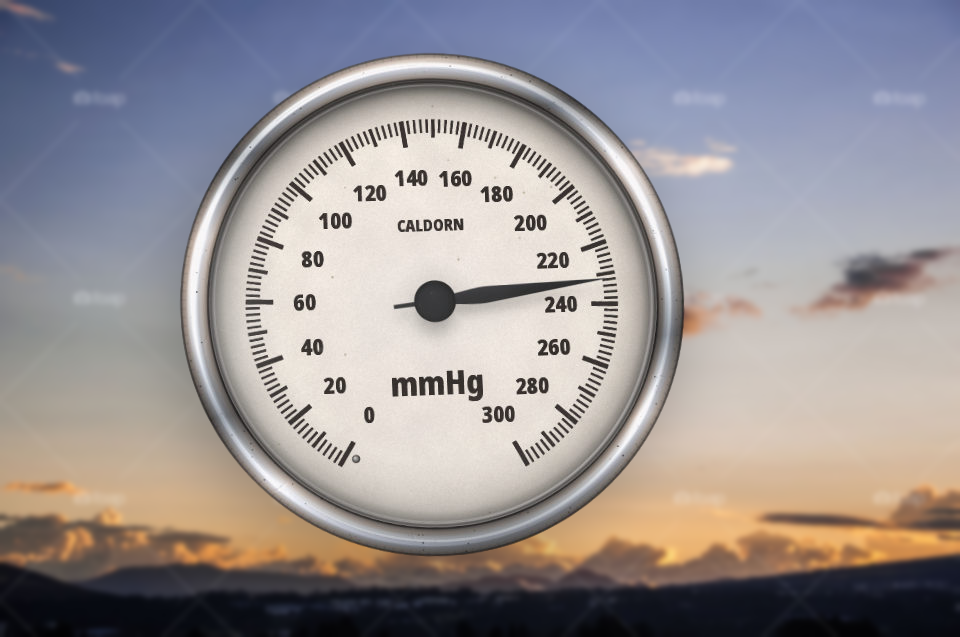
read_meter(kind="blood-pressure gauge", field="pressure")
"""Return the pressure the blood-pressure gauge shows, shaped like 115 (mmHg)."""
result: 232 (mmHg)
